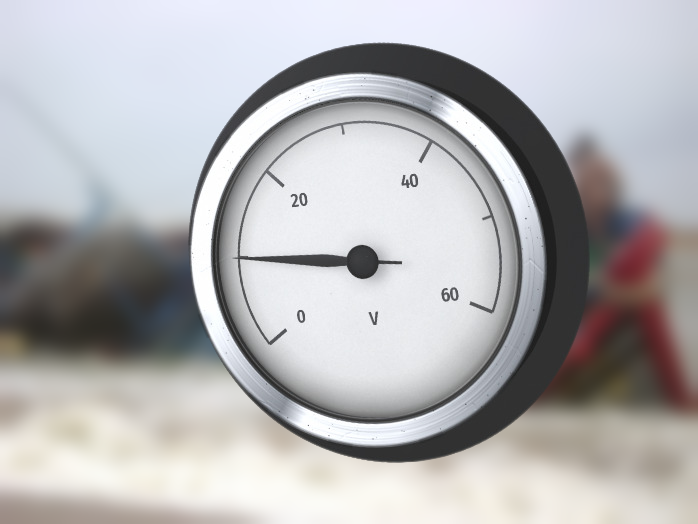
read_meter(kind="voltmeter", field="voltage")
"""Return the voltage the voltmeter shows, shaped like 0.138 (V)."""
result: 10 (V)
